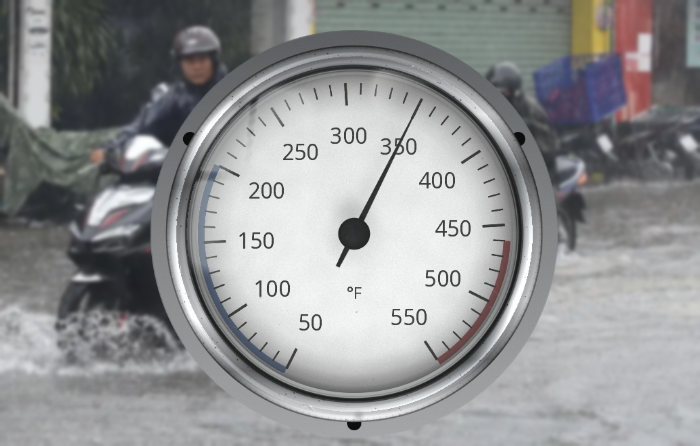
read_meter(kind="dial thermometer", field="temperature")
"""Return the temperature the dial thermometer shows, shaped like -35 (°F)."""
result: 350 (°F)
